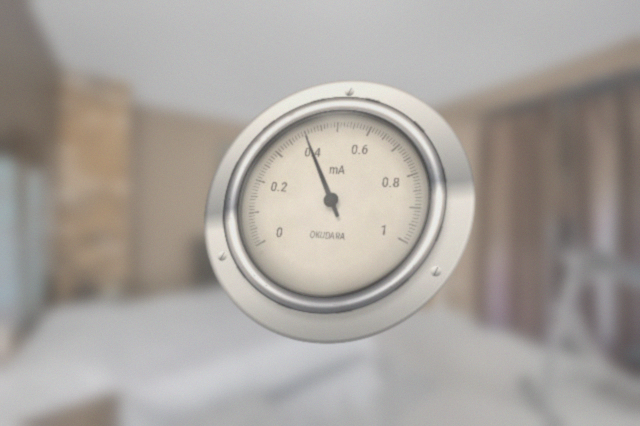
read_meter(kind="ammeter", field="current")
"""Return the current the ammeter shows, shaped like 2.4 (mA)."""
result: 0.4 (mA)
